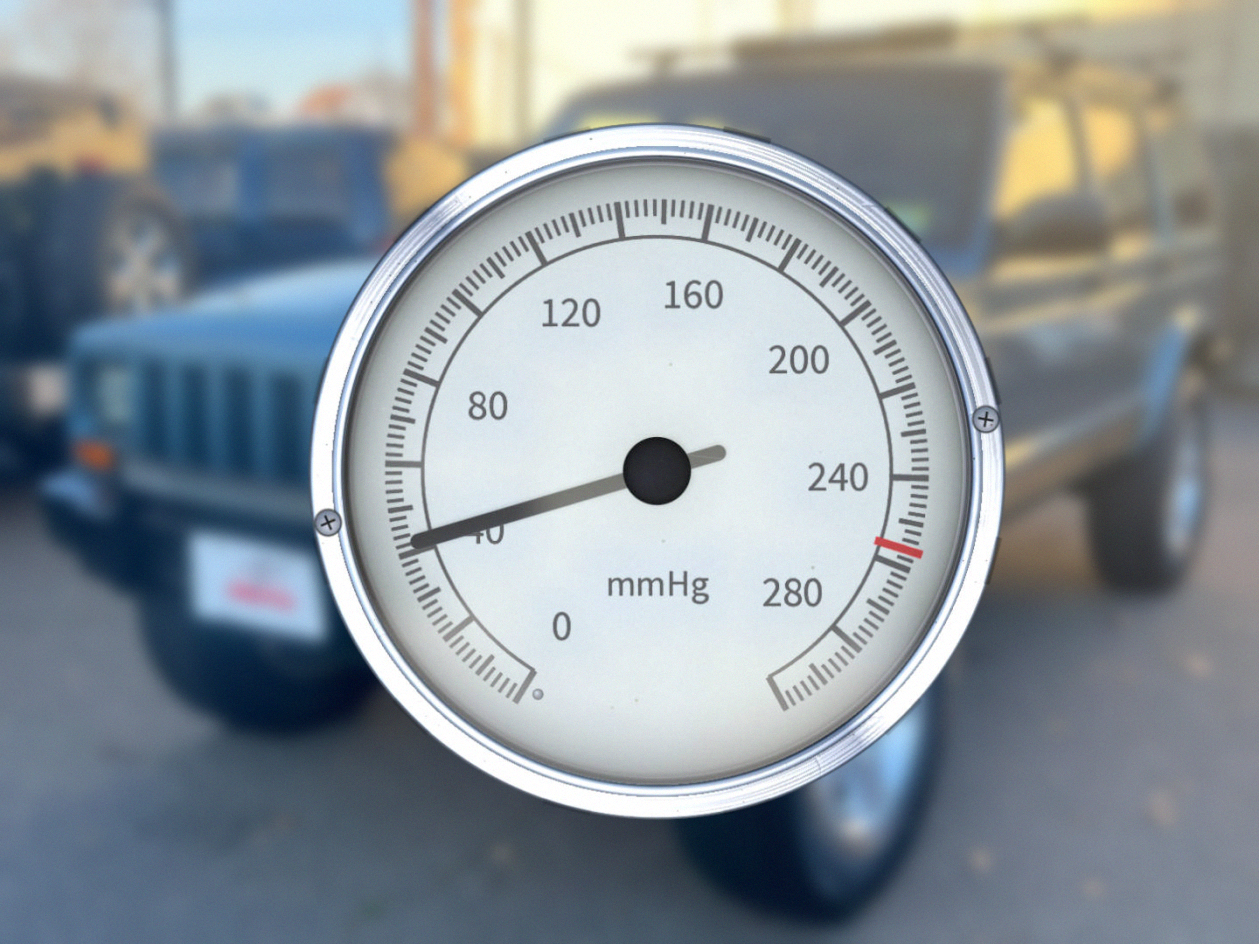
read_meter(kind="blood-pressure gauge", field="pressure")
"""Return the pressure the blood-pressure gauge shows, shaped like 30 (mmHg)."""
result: 42 (mmHg)
